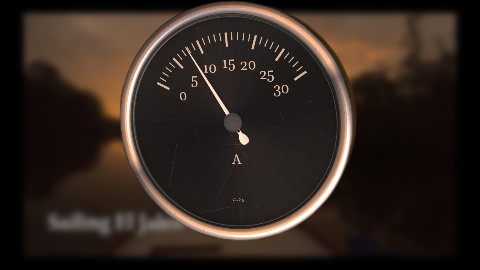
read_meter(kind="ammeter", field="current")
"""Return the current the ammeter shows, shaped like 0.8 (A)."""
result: 8 (A)
